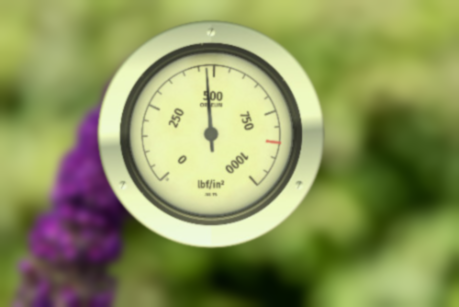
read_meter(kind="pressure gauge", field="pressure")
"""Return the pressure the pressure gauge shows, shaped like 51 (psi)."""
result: 475 (psi)
